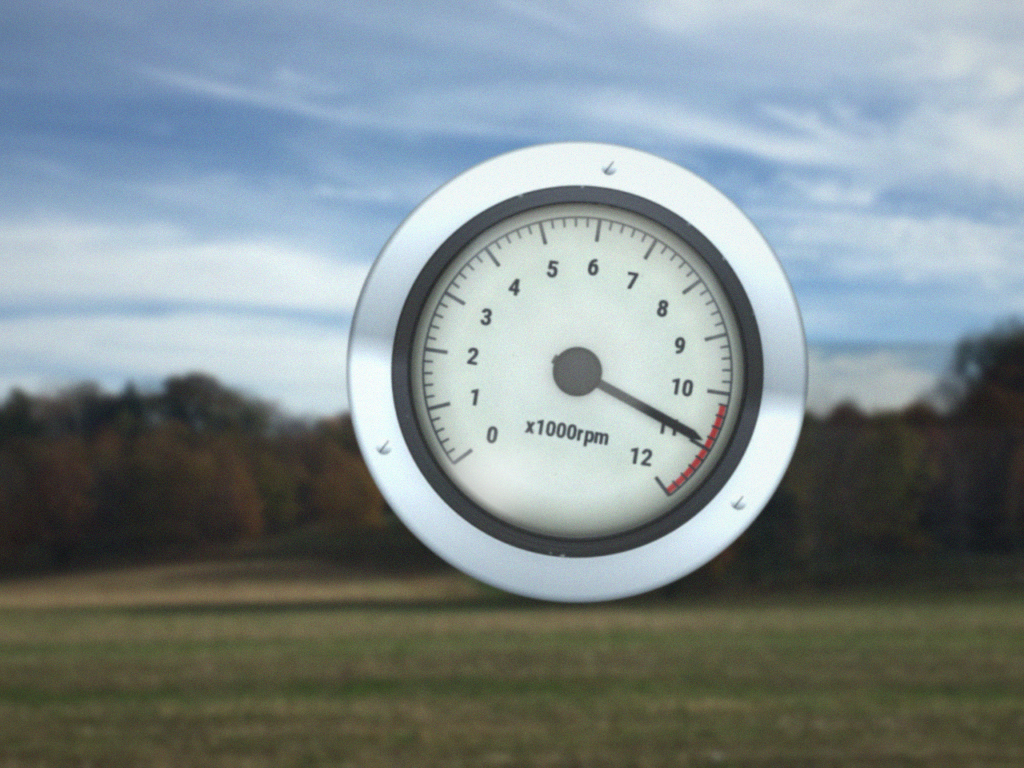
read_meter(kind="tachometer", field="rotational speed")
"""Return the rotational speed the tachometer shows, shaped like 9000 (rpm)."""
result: 10900 (rpm)
